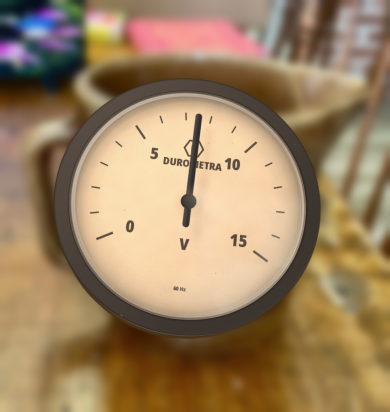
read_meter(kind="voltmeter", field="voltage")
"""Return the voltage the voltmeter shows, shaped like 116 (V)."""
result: 7.5 (V)
